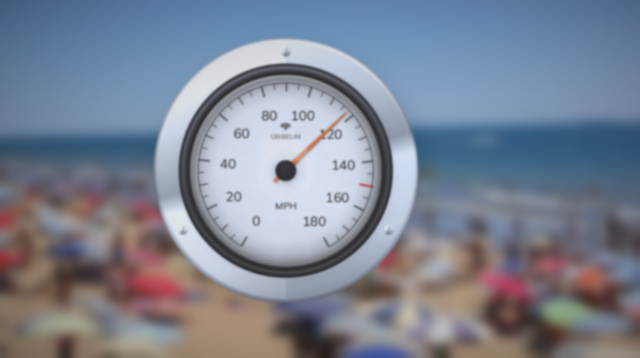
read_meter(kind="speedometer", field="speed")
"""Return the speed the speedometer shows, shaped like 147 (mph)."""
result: 117.5 (mph)
